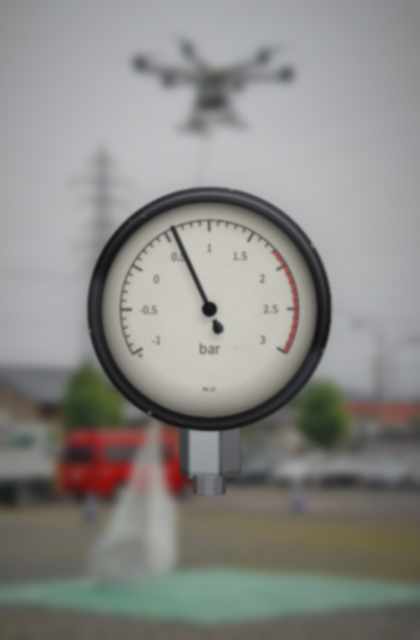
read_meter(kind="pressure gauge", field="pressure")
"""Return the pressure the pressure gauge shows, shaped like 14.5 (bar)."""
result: 0.6 (bar)
